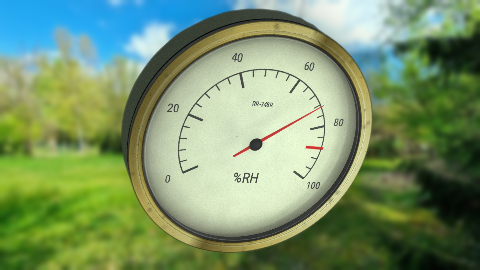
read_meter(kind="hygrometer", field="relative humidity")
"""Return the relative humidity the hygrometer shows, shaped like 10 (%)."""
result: 72 (%)
